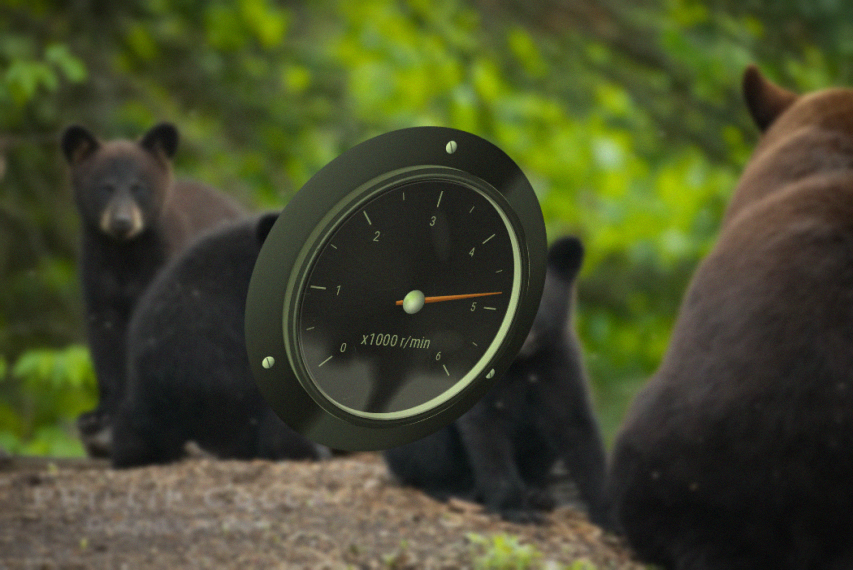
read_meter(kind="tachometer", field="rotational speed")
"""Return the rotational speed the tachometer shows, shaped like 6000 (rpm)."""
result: 4750 (rpm)
